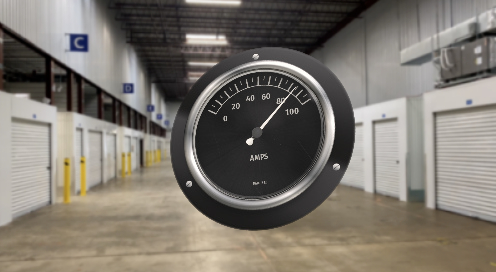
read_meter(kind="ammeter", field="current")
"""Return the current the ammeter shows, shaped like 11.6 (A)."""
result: 85 (A)
